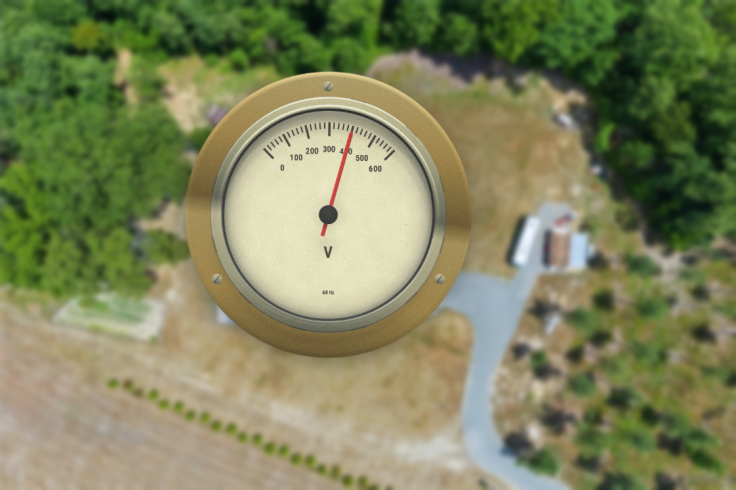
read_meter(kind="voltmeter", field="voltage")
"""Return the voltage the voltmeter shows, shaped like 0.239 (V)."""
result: 400 (V)
